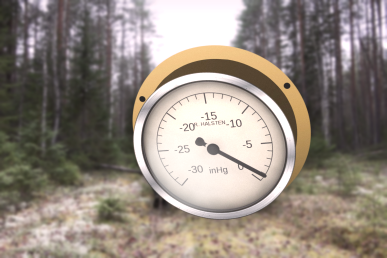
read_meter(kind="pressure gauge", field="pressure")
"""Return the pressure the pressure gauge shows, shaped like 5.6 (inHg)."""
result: -1 (inHg)
